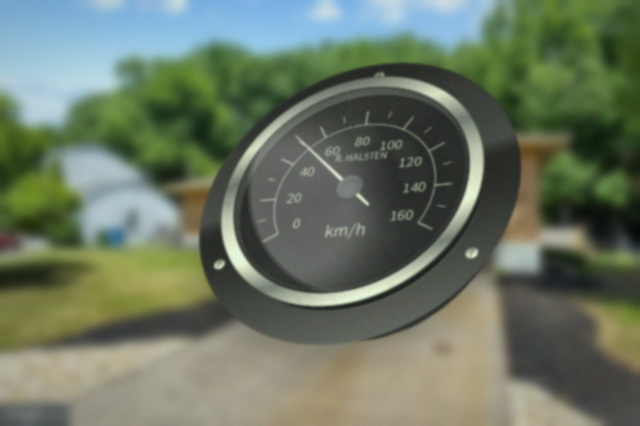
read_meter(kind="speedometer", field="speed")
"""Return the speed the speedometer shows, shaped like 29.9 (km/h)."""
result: 50 (km/h)
